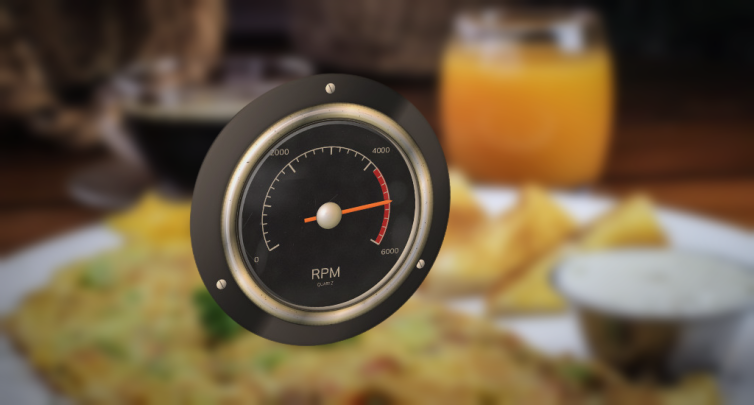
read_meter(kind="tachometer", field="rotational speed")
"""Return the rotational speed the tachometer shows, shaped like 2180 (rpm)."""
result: 5000 (rpm)
